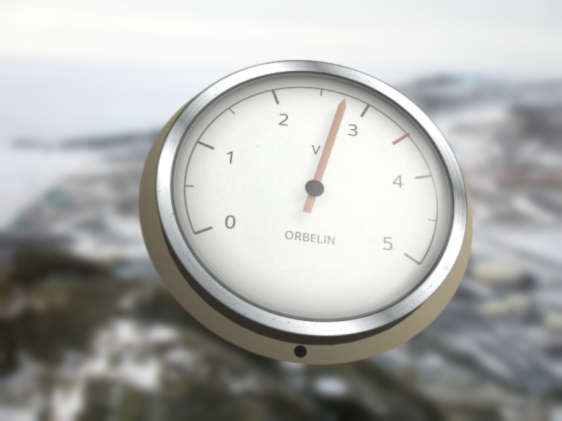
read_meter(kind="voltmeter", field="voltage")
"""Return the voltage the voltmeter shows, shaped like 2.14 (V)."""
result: 2.75 (V)
